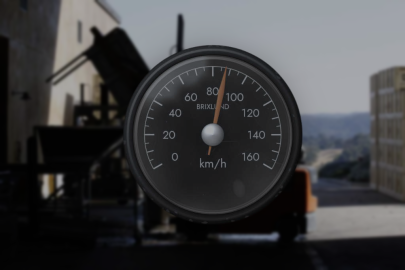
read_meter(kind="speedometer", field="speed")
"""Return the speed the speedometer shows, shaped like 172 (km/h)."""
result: 87.5 (km/h)
